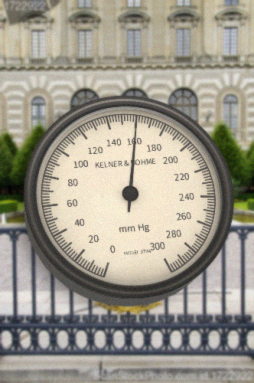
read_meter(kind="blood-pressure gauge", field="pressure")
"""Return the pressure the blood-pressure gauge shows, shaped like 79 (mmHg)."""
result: 160 (mmHg)
